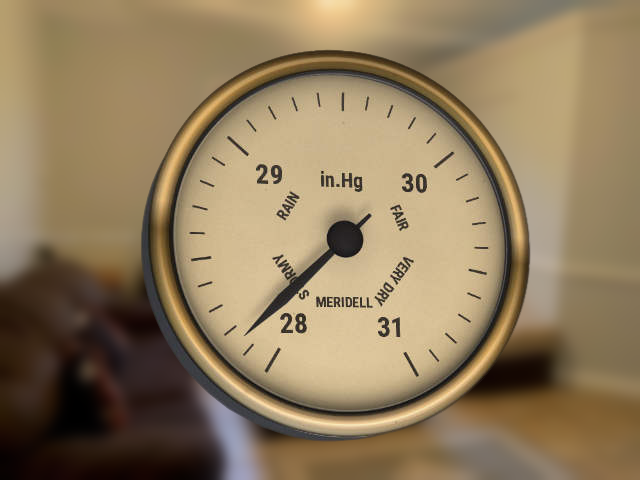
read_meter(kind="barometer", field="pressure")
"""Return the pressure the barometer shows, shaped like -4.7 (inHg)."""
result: 28.15 (inHg)
